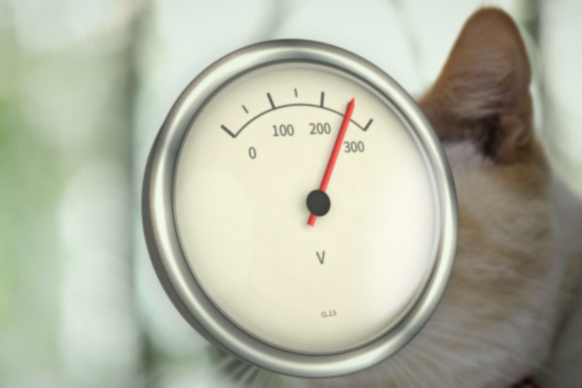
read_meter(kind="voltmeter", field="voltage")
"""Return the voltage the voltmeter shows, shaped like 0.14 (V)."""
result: 250 (V)
